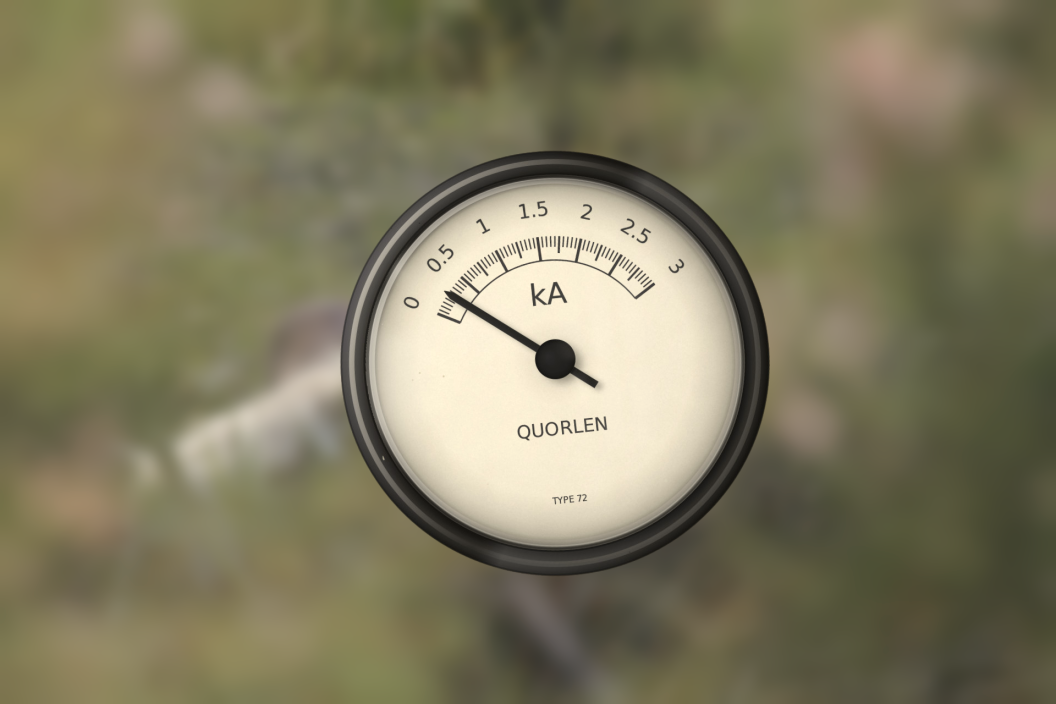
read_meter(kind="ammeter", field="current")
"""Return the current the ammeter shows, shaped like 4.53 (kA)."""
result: 0.25 (kA)
